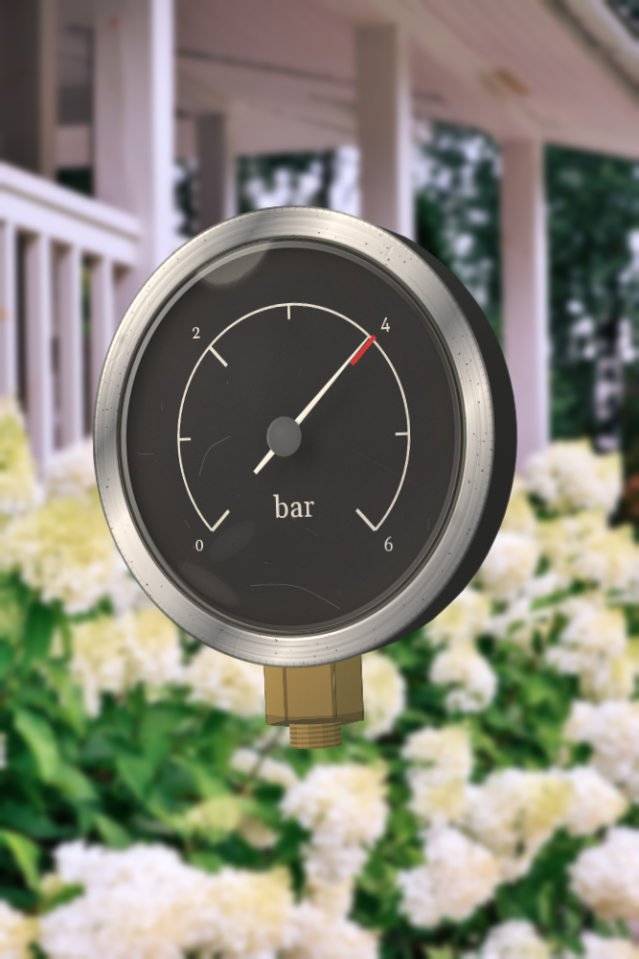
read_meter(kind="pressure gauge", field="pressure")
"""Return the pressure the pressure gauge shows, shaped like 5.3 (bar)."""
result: 4 (bar)
